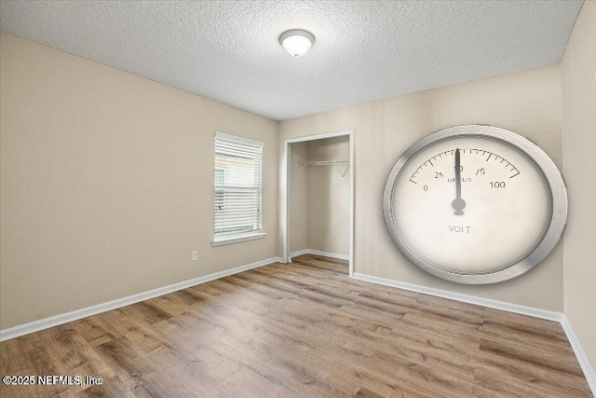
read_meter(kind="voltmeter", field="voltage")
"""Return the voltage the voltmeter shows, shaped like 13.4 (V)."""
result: 50 (V)
